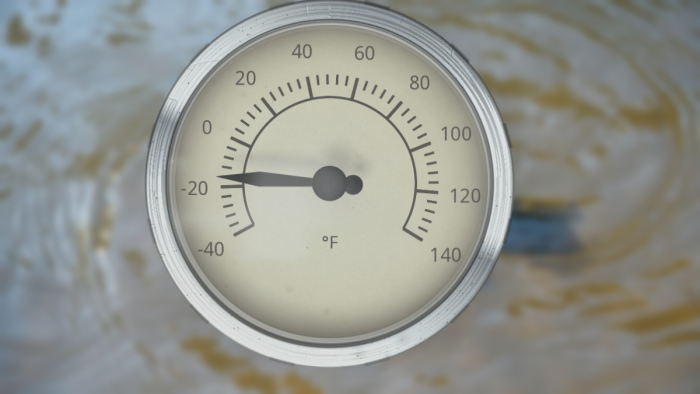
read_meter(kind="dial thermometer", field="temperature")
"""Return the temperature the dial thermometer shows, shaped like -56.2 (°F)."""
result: -16 (°F)
